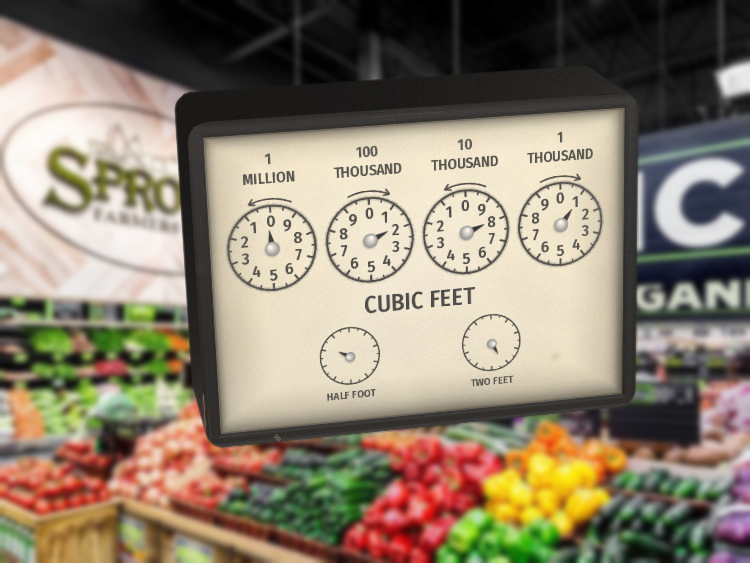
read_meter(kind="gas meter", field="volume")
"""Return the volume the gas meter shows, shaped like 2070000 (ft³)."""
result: 18100 (ft³)
